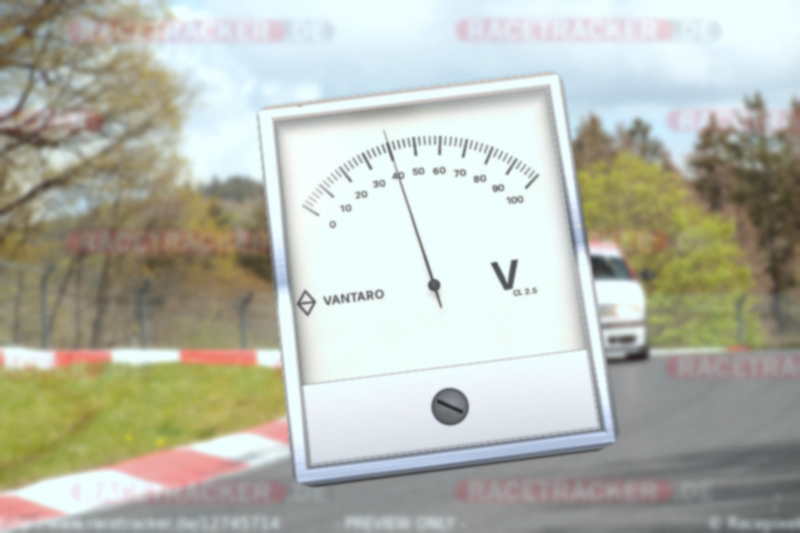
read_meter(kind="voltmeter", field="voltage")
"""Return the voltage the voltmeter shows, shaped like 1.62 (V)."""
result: 40 (V)
